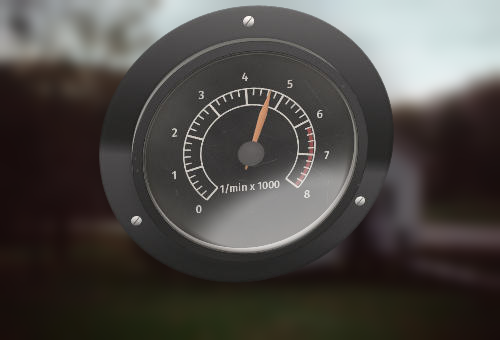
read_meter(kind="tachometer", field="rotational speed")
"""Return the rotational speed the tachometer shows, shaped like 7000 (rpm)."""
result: 4600 (rpm)
